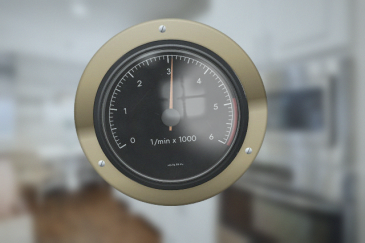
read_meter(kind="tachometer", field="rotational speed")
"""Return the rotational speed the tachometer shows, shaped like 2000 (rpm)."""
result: 3100 (rpm)
